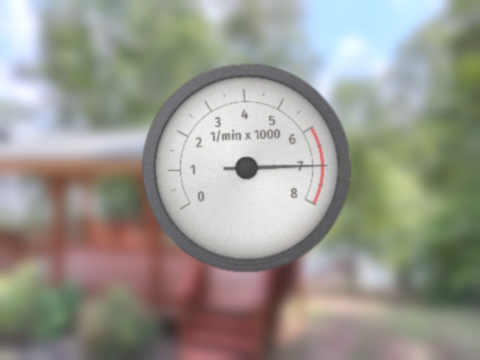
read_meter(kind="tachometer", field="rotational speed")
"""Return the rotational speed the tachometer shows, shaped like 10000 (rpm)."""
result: 7000 (rpm)
